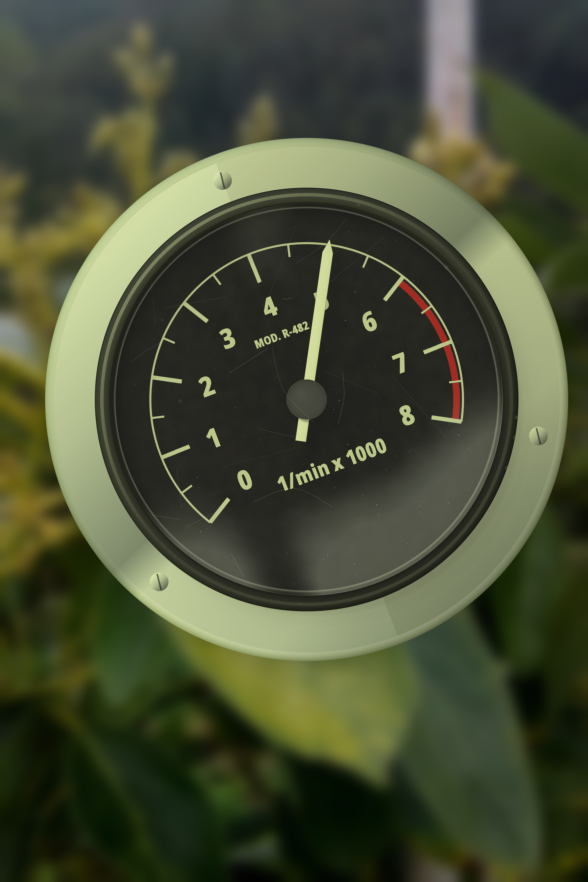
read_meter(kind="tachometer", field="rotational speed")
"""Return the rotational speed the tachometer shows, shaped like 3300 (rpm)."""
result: 5000 (rpm)
